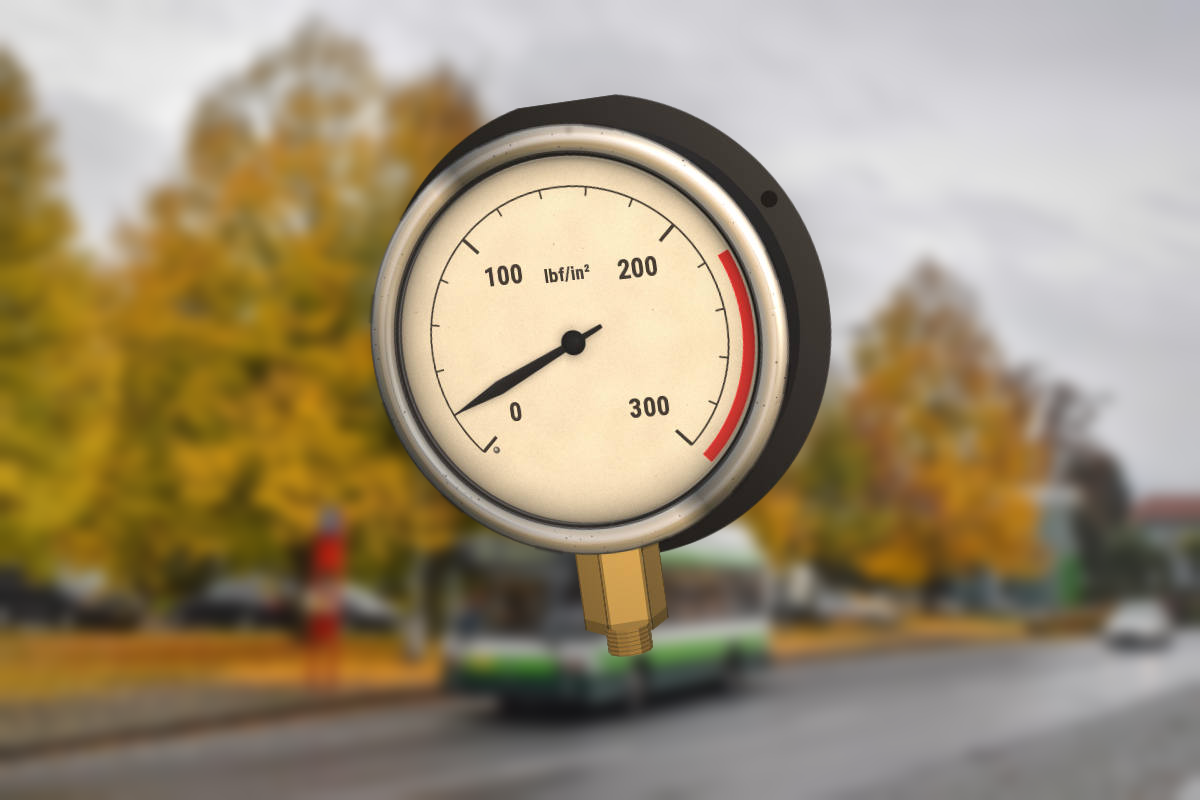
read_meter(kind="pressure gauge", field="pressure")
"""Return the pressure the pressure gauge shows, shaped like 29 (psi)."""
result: 20 (psi)
